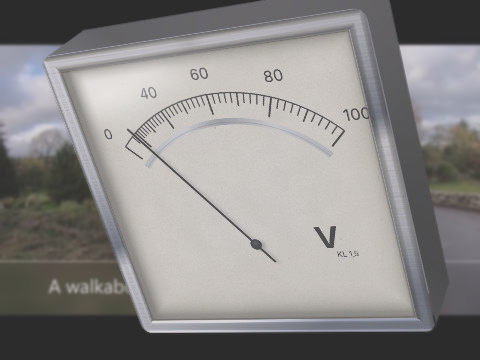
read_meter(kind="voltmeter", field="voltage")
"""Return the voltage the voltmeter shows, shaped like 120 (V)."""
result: 20 (V)
